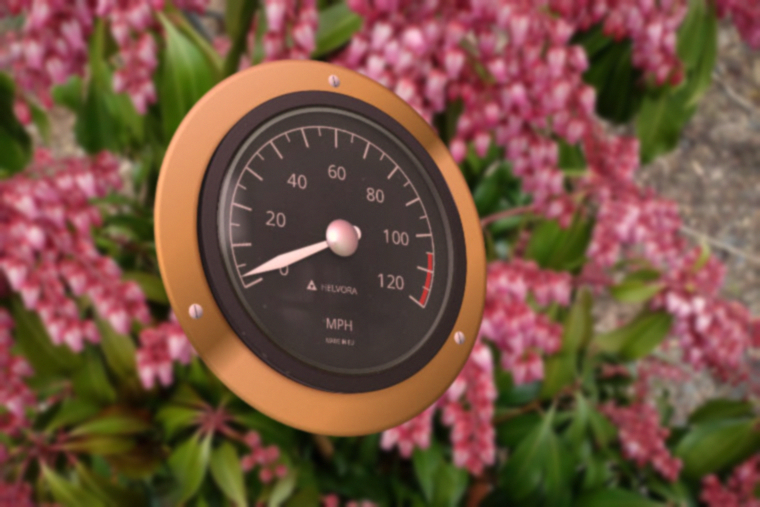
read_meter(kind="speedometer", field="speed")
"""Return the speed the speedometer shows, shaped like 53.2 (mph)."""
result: 2.5 (mph)
